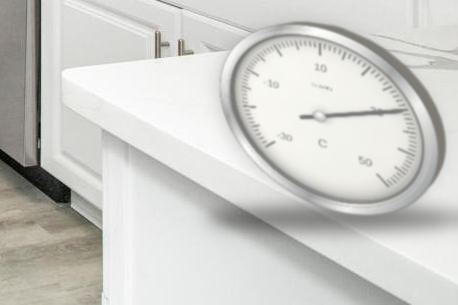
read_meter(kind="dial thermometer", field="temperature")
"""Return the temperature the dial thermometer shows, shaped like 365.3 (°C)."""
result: 30 (°C)
